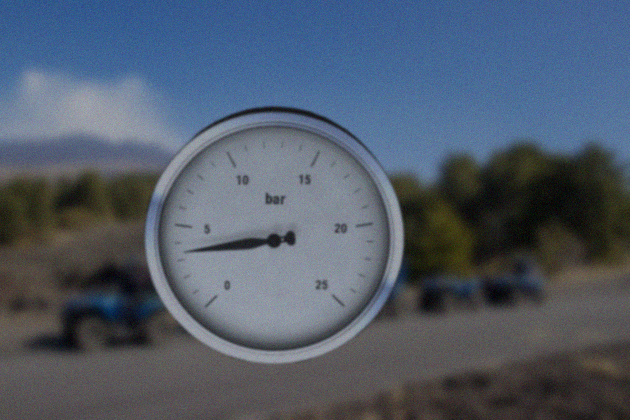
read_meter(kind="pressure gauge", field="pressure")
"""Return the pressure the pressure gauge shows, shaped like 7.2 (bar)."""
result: 3.5 (bar)
